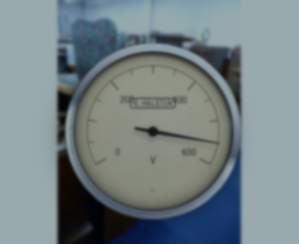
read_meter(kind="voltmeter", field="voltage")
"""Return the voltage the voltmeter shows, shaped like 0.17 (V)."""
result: 550 (V)
